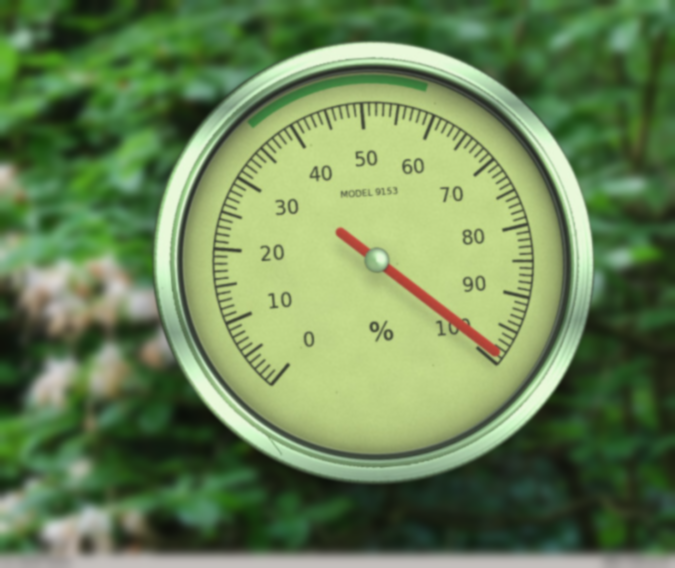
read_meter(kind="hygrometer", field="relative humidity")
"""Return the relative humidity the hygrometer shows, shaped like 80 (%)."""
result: 99 (%)
